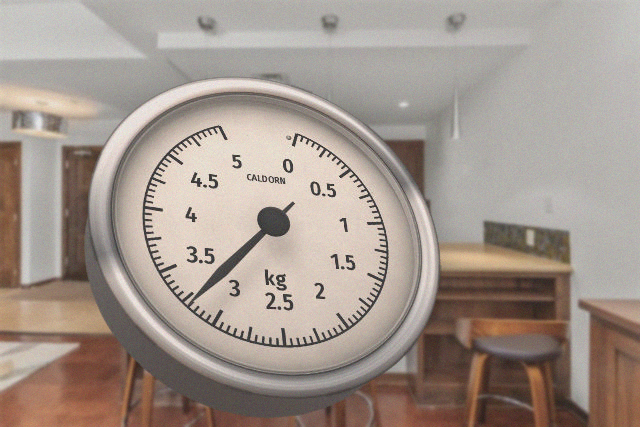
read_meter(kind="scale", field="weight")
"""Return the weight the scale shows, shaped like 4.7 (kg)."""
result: 3.2 (kg)
